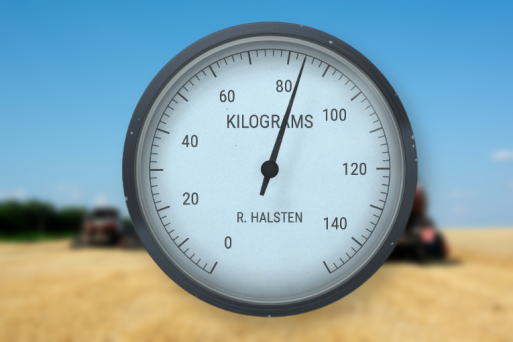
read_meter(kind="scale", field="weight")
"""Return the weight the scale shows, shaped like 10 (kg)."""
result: 84 (kg)
